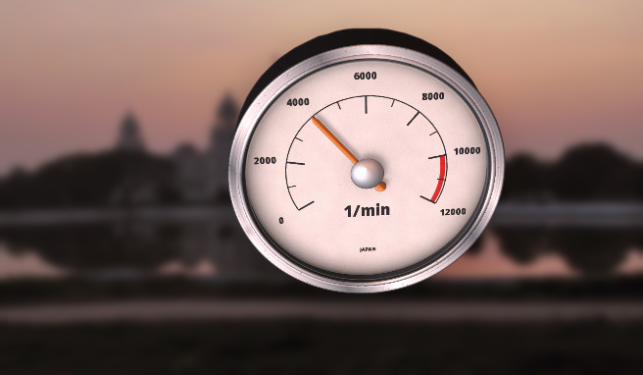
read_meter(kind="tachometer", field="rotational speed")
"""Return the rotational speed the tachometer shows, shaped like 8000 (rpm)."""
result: 4000 (rpm)
